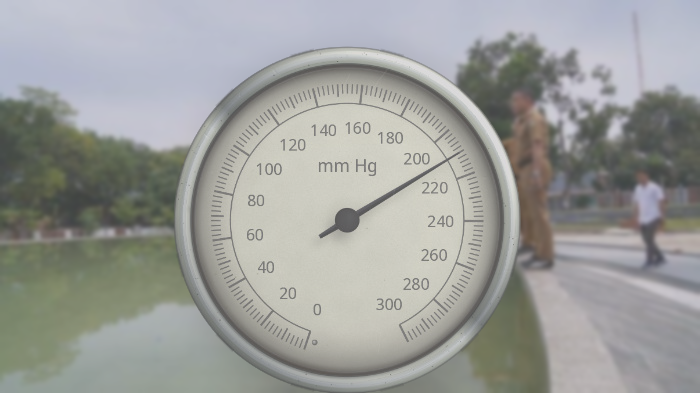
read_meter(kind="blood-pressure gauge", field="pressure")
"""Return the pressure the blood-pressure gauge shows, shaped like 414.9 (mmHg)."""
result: 210 (mmHg)
